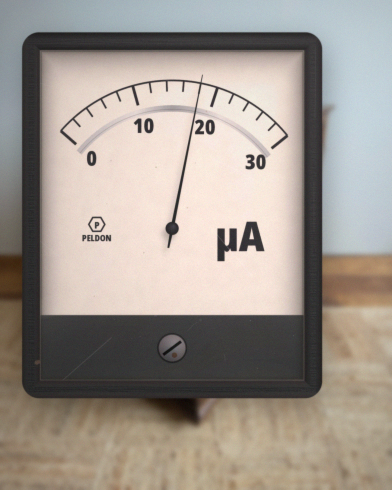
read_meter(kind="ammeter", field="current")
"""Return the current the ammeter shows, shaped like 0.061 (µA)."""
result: 18 (µA)
